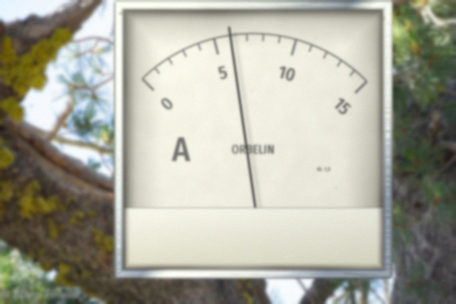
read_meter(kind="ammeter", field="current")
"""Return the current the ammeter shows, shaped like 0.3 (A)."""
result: 6 (A)
